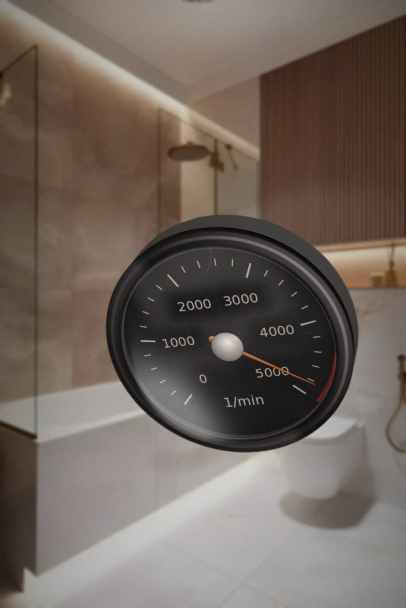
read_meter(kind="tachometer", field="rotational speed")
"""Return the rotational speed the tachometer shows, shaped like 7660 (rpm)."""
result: 4800 (rpm)
